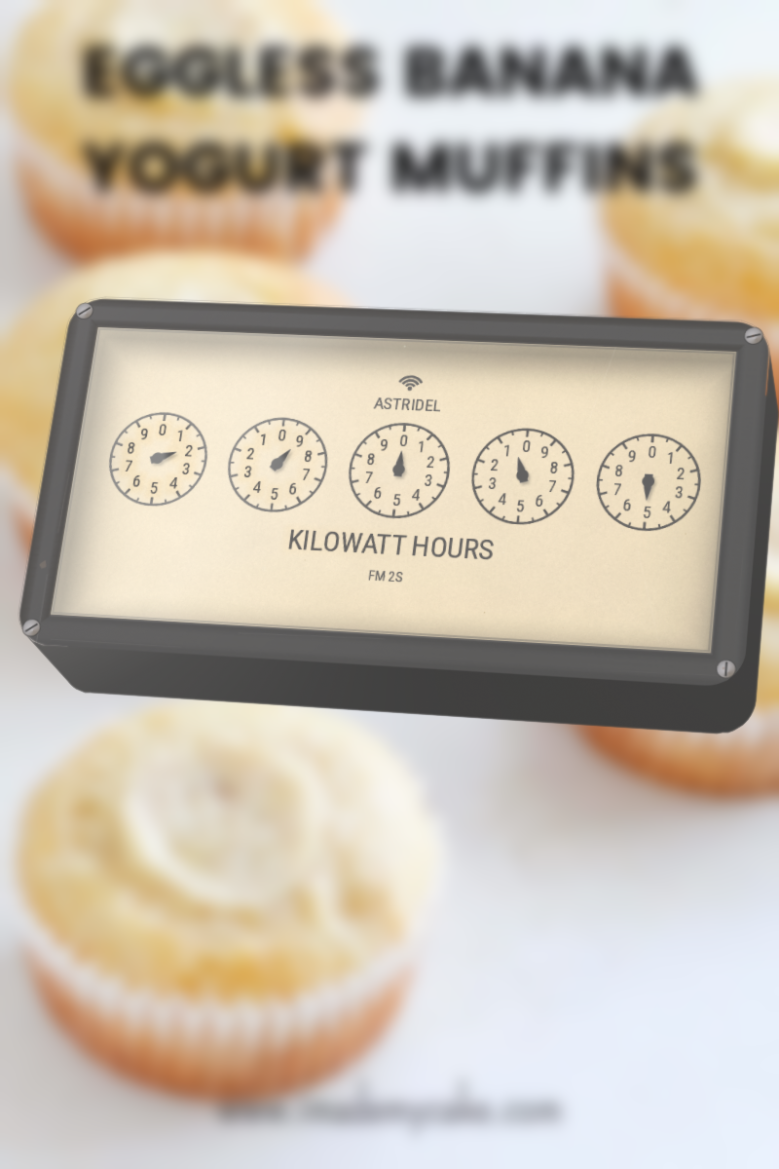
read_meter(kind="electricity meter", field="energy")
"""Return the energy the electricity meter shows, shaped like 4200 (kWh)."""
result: 19005 (kWh)
